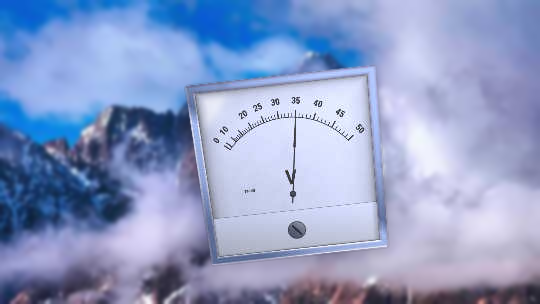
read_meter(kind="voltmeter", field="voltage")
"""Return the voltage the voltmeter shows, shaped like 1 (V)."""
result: 35 (V)
